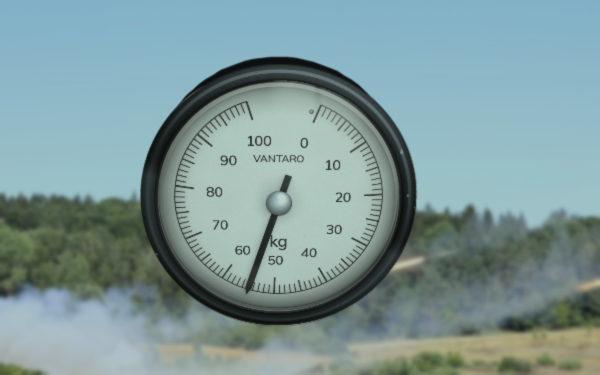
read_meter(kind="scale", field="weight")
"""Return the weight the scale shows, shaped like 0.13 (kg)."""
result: 55 (kg)
